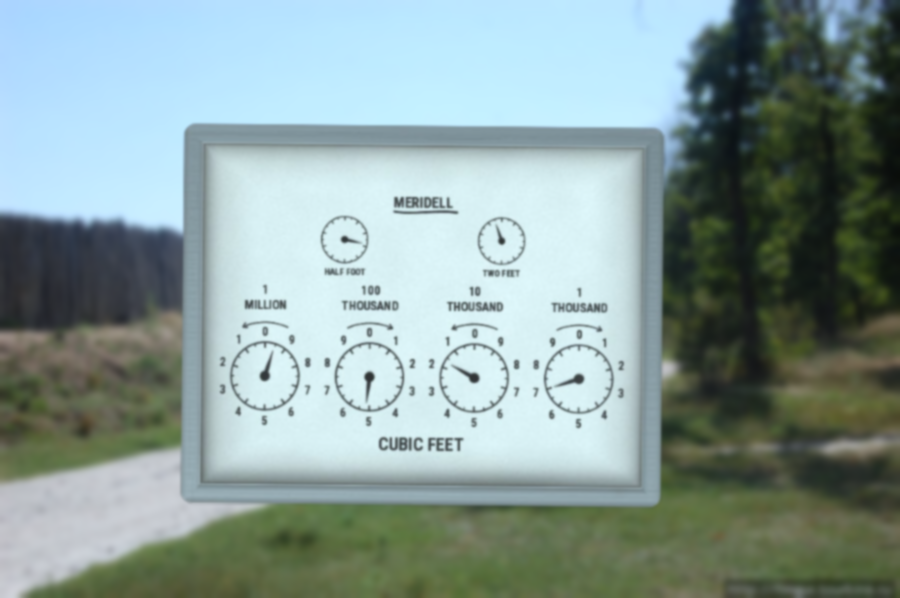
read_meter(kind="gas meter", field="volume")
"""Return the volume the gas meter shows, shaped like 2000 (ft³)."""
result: 951700 (ft³)
